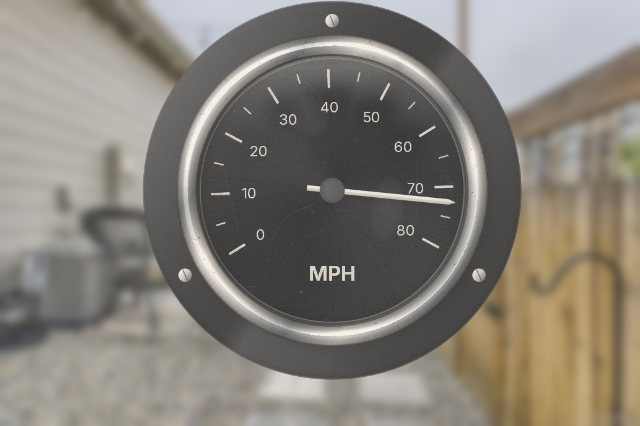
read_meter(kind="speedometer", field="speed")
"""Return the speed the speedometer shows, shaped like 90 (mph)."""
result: 72.5 (mph)
